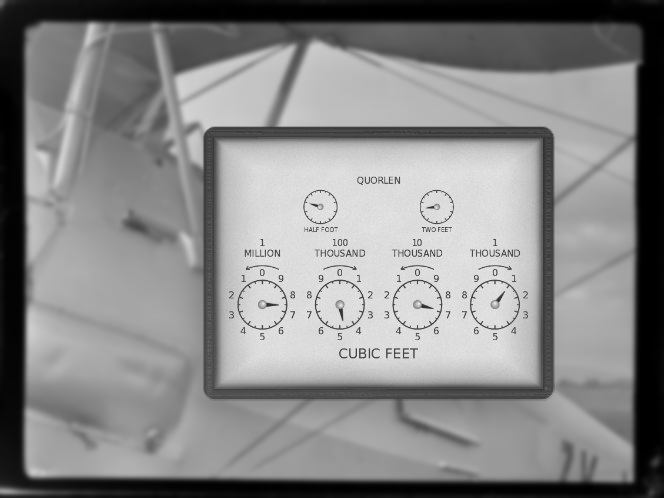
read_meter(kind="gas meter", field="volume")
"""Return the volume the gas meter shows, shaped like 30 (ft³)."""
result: 747100 (ft³)
